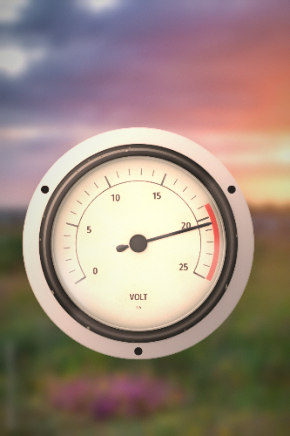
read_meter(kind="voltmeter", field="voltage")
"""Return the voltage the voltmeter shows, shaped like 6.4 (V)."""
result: 20.5 (V)
